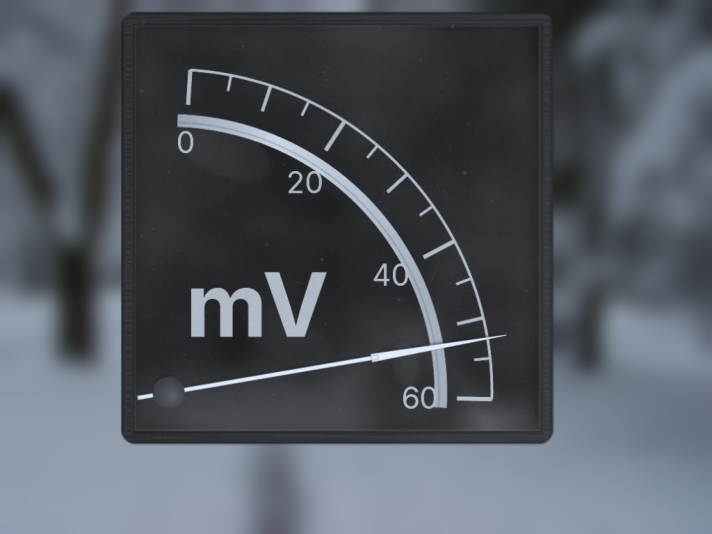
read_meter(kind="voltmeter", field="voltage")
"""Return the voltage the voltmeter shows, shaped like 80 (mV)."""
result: 52.5 (mV)
